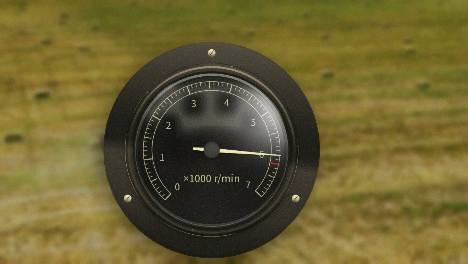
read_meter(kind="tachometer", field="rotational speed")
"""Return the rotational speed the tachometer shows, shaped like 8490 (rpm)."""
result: 6000 (rpm)
